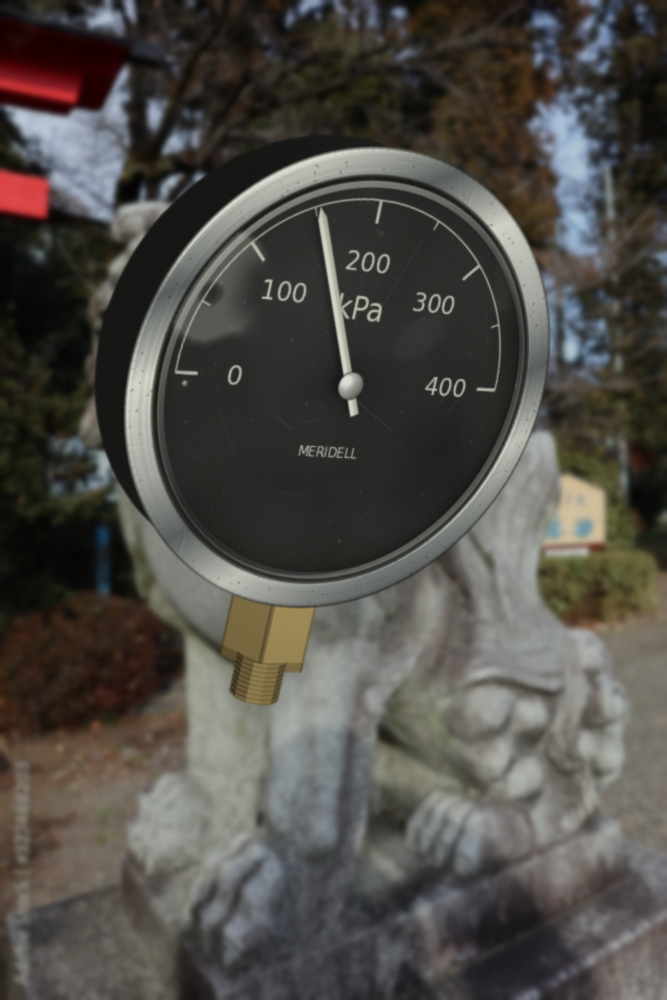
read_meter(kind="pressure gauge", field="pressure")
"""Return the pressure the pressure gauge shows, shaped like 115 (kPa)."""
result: 150 (kPa)
